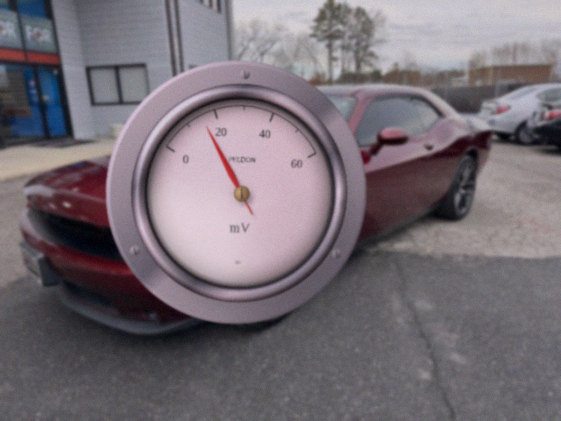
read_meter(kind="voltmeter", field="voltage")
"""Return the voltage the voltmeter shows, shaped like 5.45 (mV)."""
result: 15 (mV)
